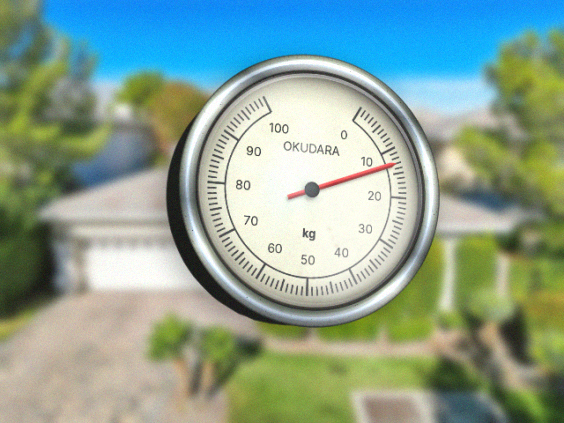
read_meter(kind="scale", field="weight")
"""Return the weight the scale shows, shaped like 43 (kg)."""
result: 13 (kg)
